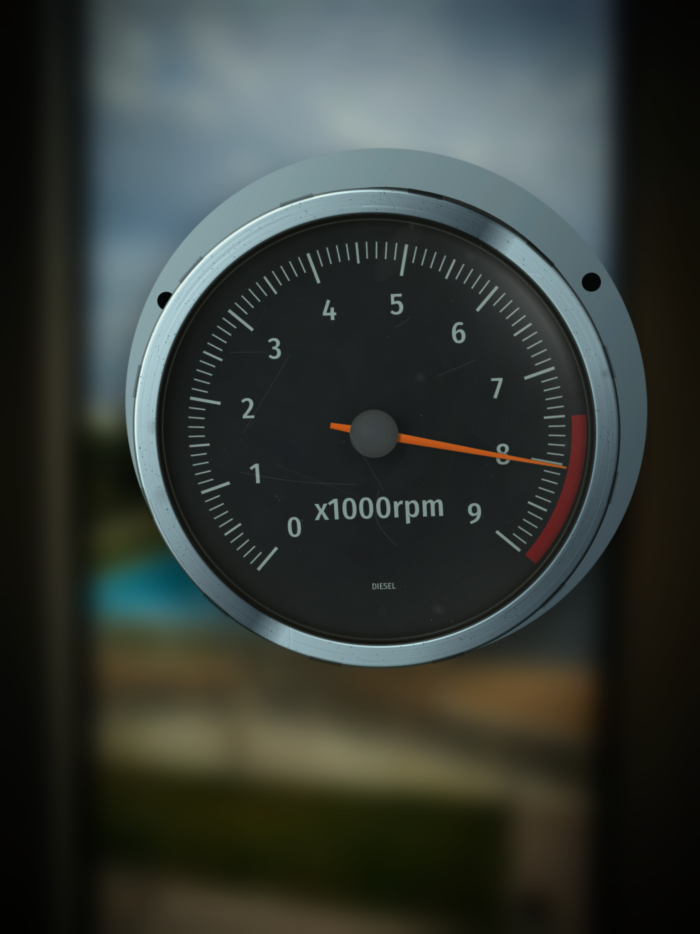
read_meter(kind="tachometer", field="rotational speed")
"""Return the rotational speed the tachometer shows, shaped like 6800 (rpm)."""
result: 8000 (rpm)
